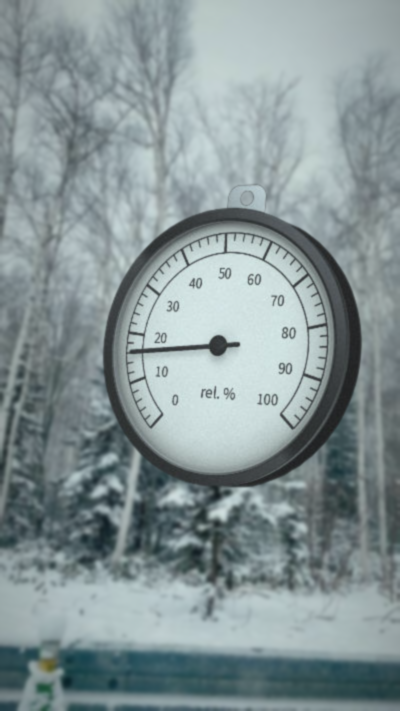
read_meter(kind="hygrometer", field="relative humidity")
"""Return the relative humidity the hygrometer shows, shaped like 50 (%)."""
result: 16 (%)
